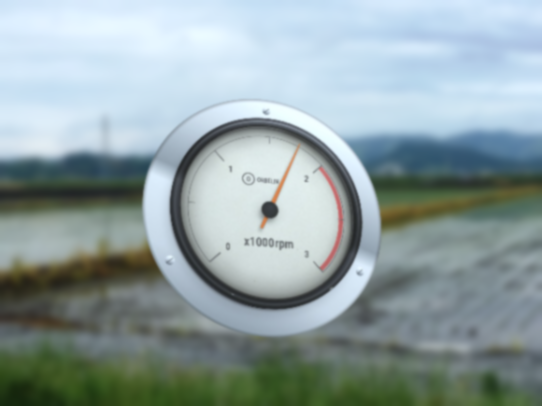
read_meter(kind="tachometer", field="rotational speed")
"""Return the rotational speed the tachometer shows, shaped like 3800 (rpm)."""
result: 1750 (rpm)
